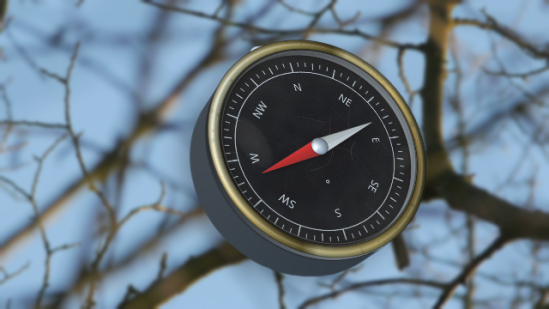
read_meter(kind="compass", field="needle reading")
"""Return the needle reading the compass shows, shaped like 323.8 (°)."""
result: 255 (°)
